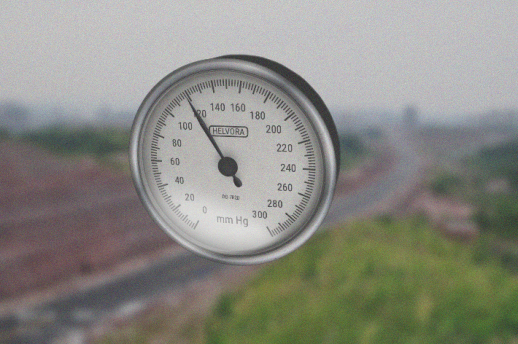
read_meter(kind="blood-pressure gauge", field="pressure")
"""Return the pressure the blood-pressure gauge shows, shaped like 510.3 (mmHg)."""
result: 120 (mmHg)
